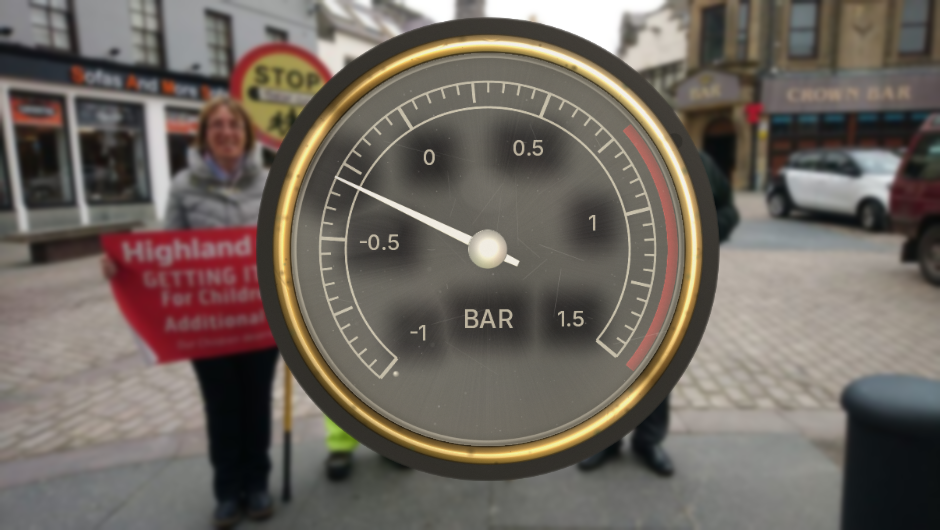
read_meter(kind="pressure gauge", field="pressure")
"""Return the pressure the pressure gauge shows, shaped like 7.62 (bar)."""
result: -0.3 (bar)
